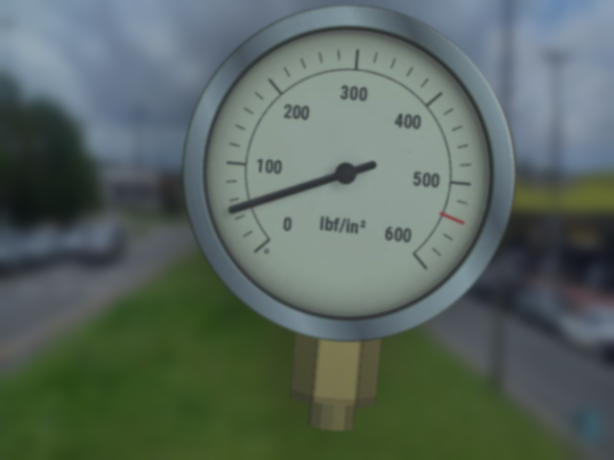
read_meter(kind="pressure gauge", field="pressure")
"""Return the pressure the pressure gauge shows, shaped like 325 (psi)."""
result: 50 (psi)
